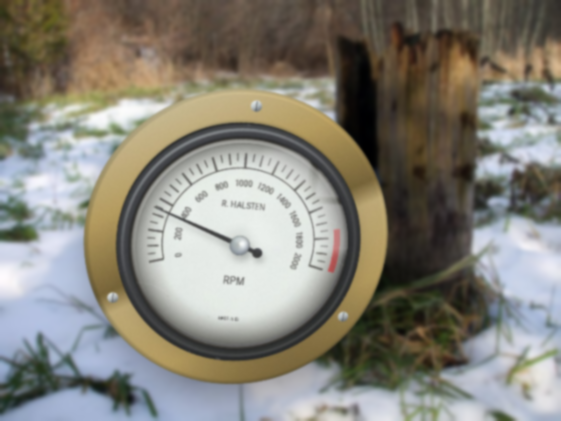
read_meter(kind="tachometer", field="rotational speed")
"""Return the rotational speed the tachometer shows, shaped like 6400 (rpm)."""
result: 350 (rpm)
